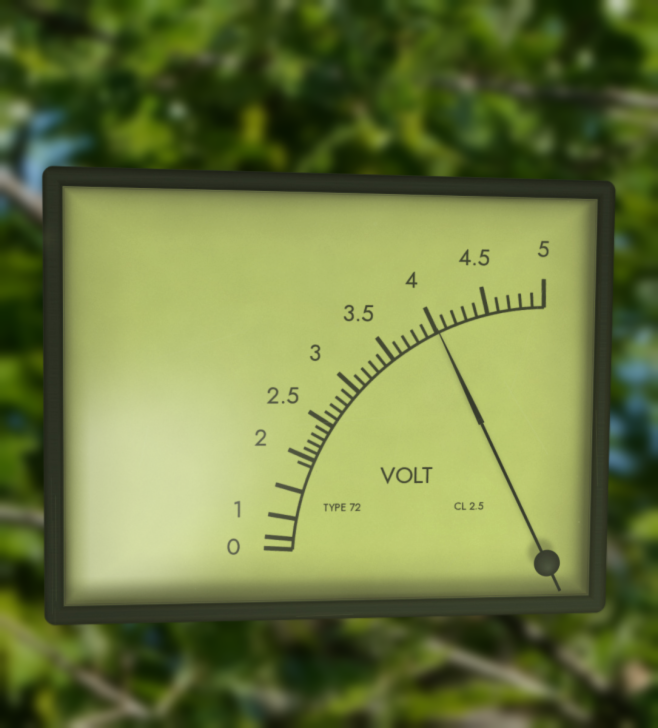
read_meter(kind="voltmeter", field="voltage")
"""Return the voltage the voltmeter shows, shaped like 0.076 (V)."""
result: 4 (V)
